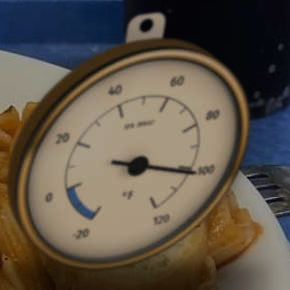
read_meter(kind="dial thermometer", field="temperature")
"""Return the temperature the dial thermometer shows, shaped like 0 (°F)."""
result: 100 (°F)
